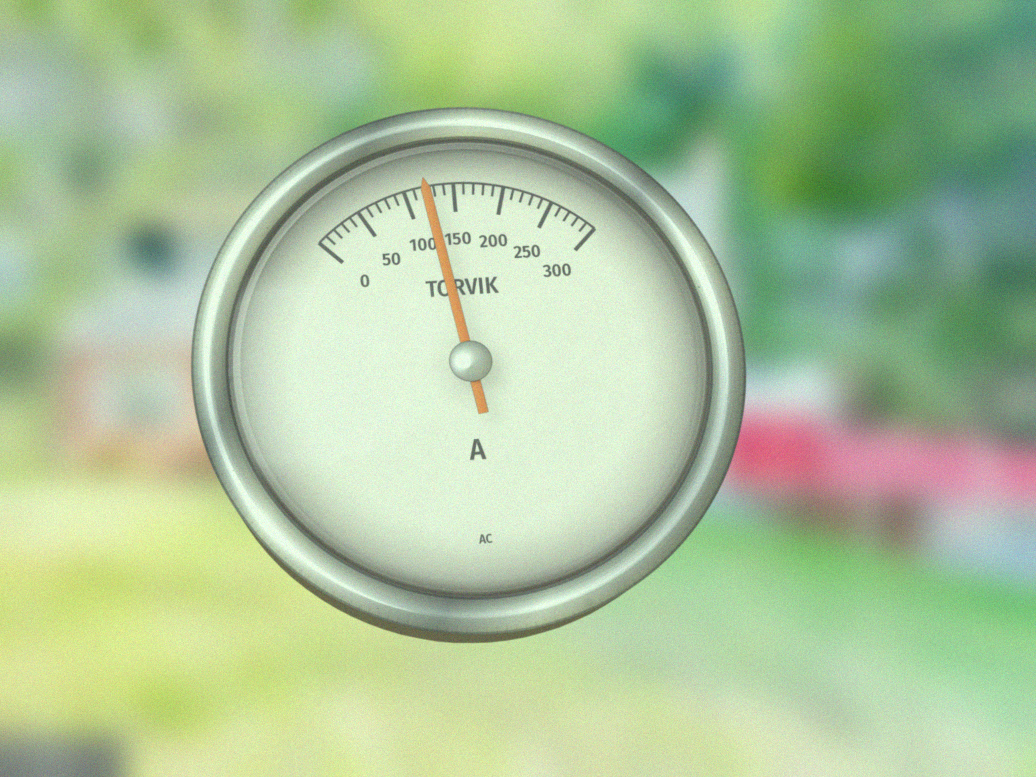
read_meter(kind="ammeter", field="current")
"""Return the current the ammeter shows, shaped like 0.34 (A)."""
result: 120 (A)
